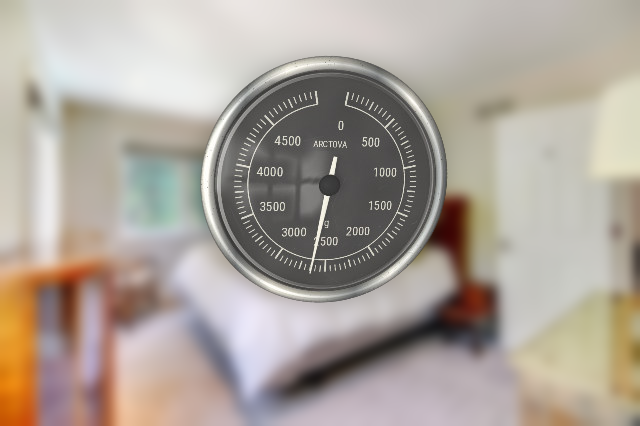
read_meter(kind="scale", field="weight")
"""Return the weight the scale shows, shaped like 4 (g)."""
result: 2650 (g)
